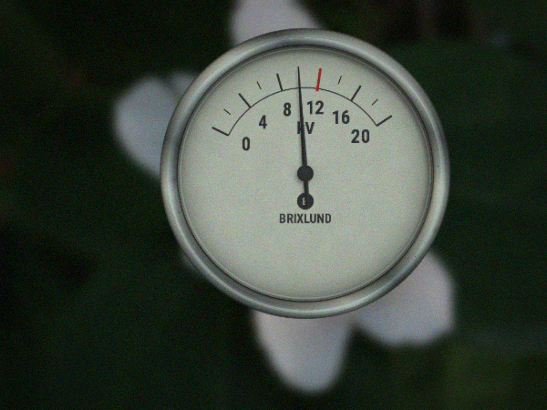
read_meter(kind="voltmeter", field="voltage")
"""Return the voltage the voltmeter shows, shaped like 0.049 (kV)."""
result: 10 (kV)
